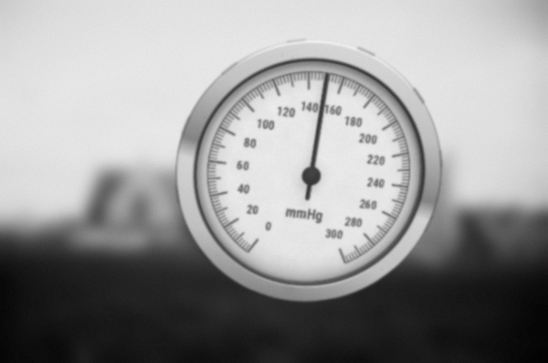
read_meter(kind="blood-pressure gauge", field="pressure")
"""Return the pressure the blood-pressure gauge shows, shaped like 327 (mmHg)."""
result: 150 (mmHg)
